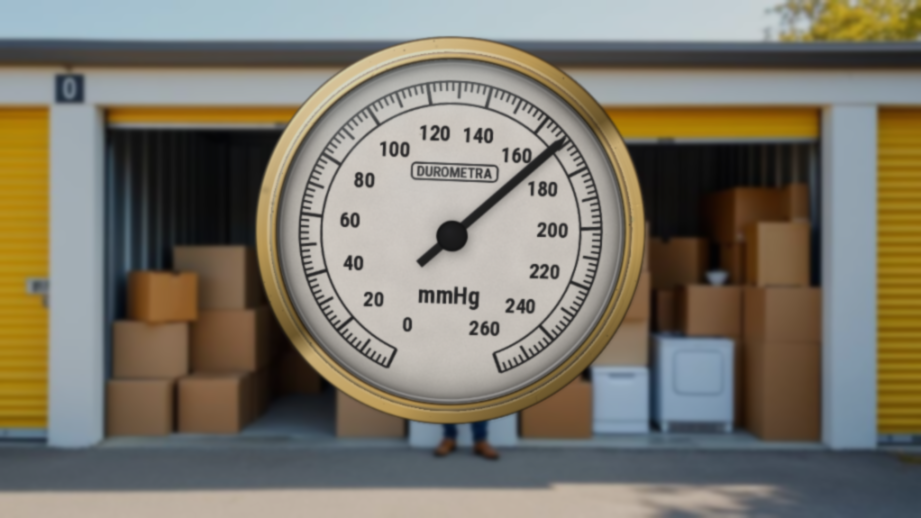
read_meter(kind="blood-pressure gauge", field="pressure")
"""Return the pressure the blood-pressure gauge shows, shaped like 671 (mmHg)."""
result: 168 (mmHg)
